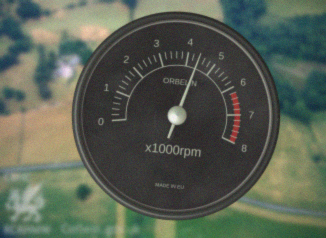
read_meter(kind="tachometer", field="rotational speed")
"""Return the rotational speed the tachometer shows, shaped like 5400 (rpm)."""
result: 4400 (rpm)
